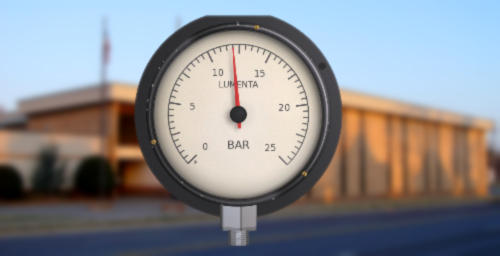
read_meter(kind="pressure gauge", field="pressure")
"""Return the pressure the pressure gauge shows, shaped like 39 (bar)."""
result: 12 (bar)
